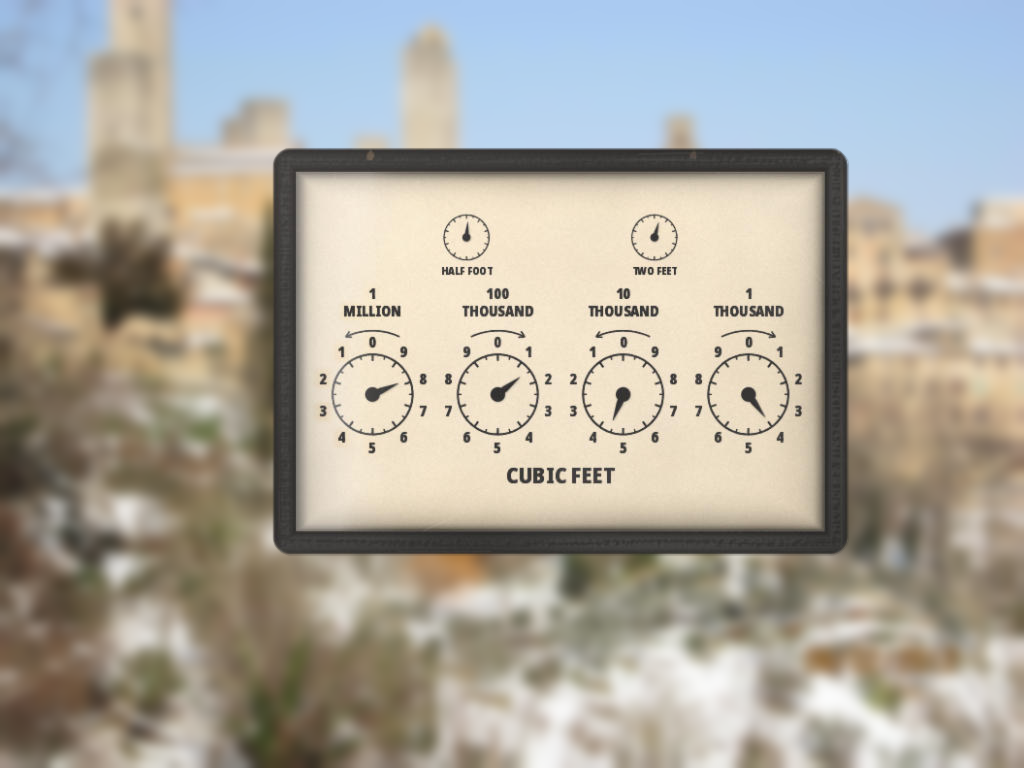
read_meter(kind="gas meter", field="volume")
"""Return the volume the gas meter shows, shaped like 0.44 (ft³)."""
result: 814400 (ft³)
